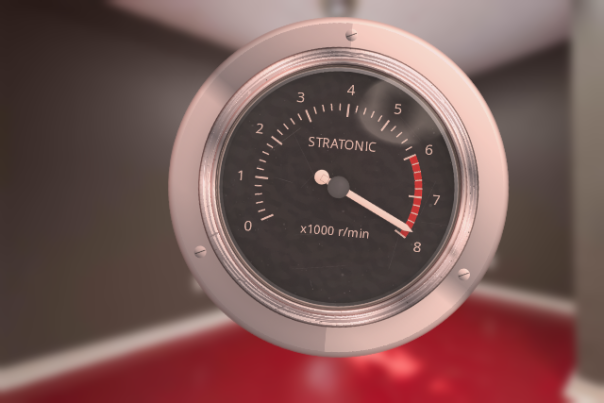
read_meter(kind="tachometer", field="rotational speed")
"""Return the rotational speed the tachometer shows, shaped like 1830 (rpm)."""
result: 7800 (rpm)
